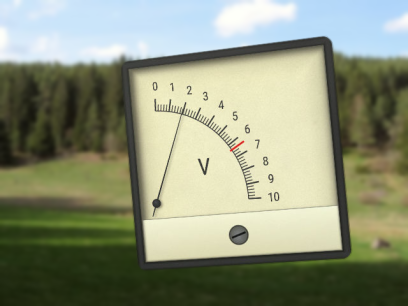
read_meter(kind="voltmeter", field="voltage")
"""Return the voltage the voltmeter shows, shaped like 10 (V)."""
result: 2 (V)
